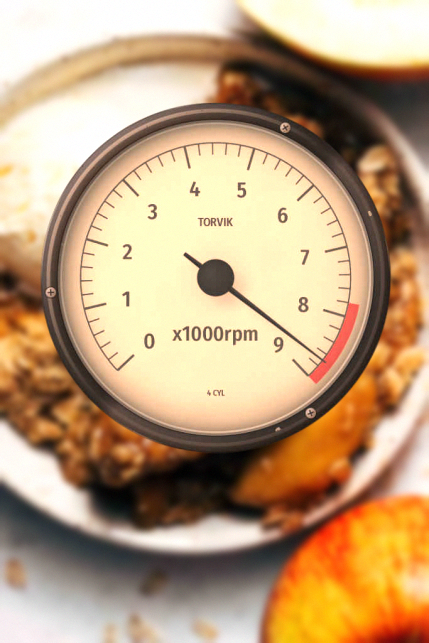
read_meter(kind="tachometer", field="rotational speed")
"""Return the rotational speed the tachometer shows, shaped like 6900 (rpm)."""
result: 8700 (rpm)
